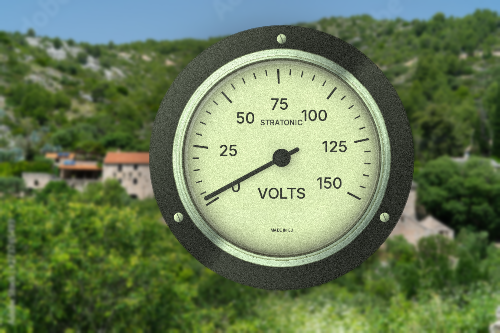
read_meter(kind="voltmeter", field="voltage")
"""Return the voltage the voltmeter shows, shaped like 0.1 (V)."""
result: 2.5 (V)
